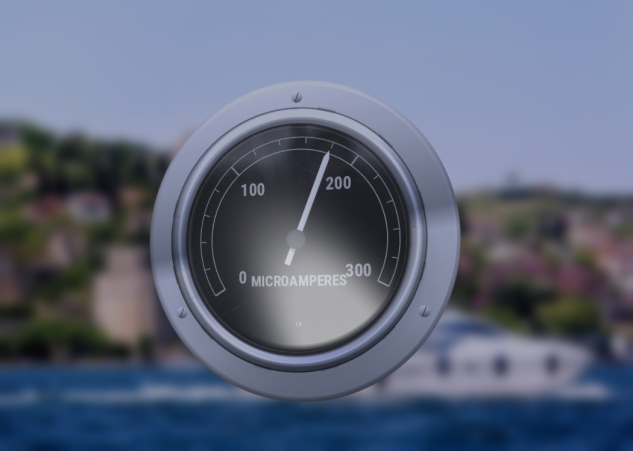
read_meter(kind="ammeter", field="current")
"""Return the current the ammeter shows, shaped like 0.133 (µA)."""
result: 180 (µA)
